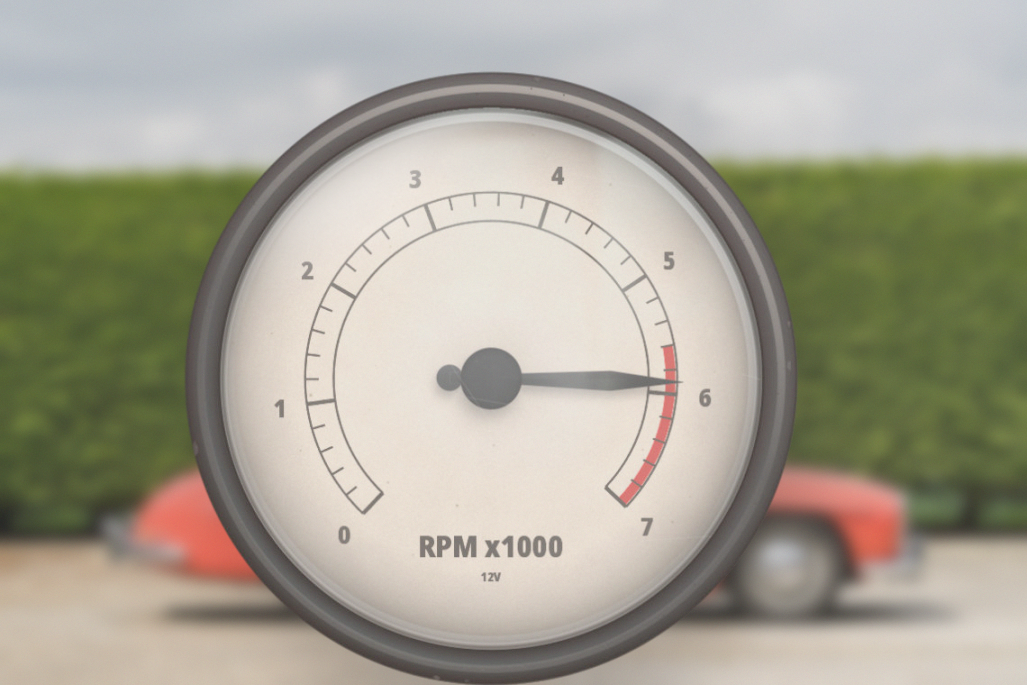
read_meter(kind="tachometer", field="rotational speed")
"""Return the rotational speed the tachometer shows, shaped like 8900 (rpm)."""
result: 5900 (rpm)
